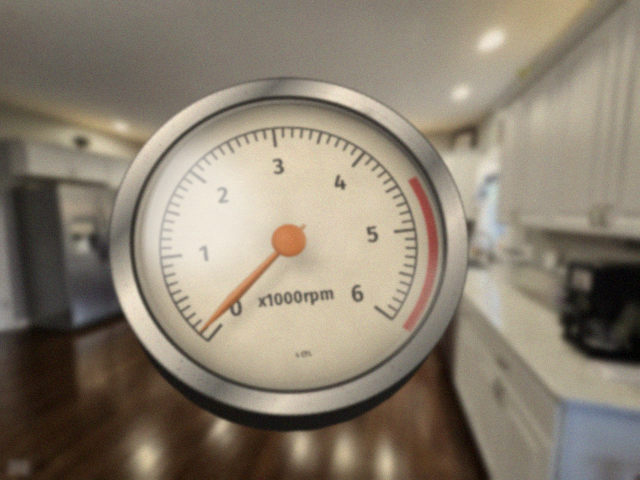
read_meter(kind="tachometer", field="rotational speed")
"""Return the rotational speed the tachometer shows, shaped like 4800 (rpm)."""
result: 100 (rpm)
